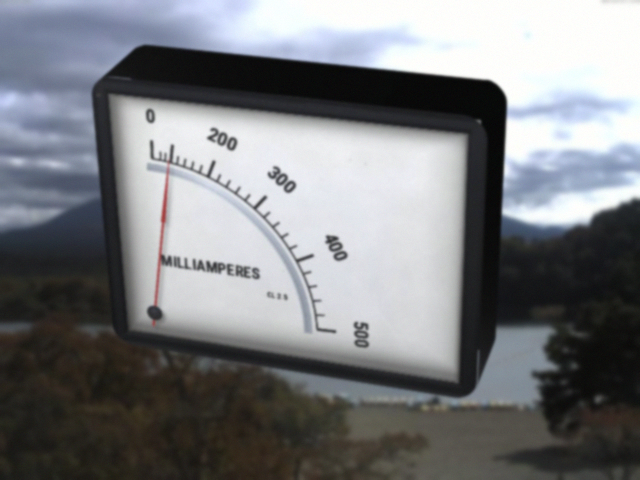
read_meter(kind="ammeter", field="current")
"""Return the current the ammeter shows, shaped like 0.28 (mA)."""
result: 100 (mA)
